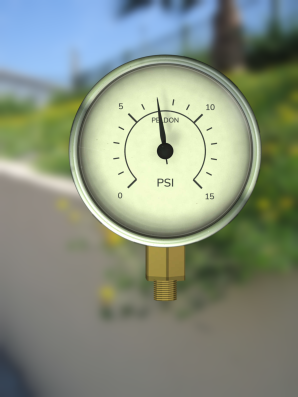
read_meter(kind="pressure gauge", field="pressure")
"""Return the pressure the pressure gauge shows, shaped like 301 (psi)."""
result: 7 (psi)
